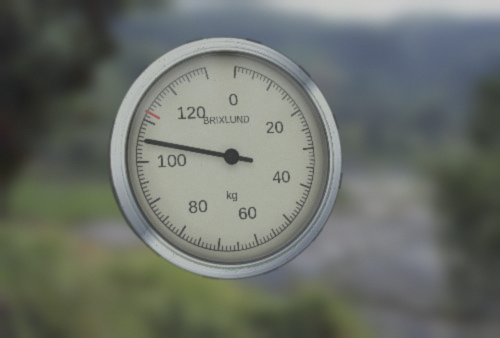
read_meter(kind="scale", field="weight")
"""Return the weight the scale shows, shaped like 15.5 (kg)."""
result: 105 (kg)
